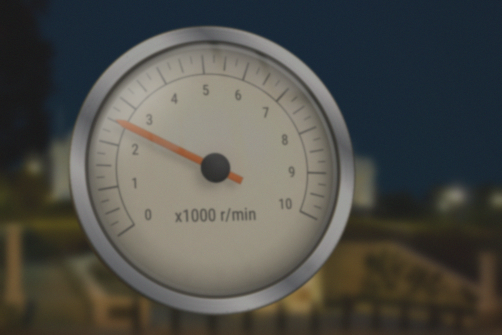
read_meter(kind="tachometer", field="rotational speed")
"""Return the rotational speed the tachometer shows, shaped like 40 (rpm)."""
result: 2500 (rpm)
